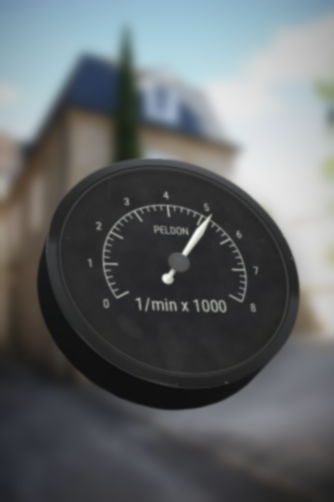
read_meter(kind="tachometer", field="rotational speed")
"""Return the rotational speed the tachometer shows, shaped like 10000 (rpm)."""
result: 5200 (rpm)
